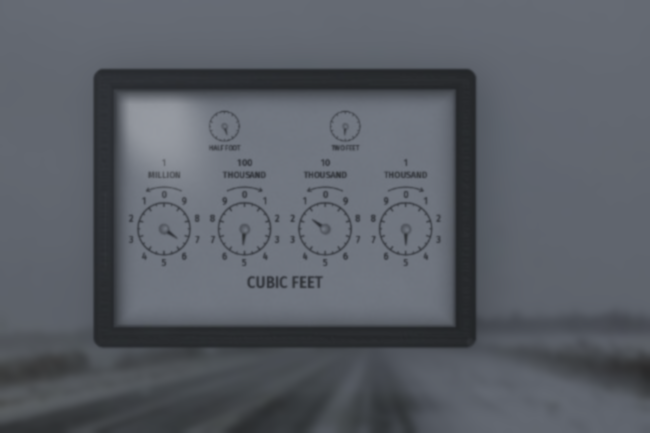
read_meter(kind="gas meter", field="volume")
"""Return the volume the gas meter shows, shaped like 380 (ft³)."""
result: 651500 (ft³)
